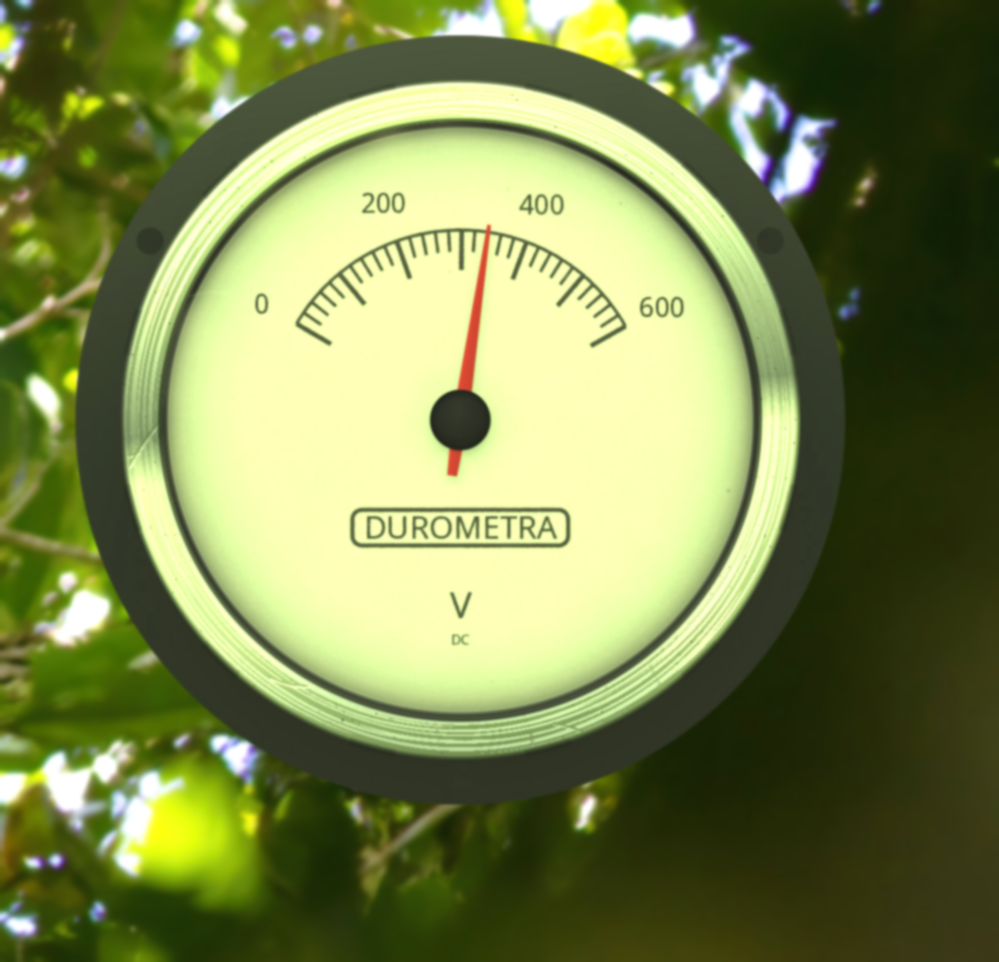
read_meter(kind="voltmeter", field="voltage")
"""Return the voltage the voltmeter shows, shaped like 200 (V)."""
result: 340 (V)
